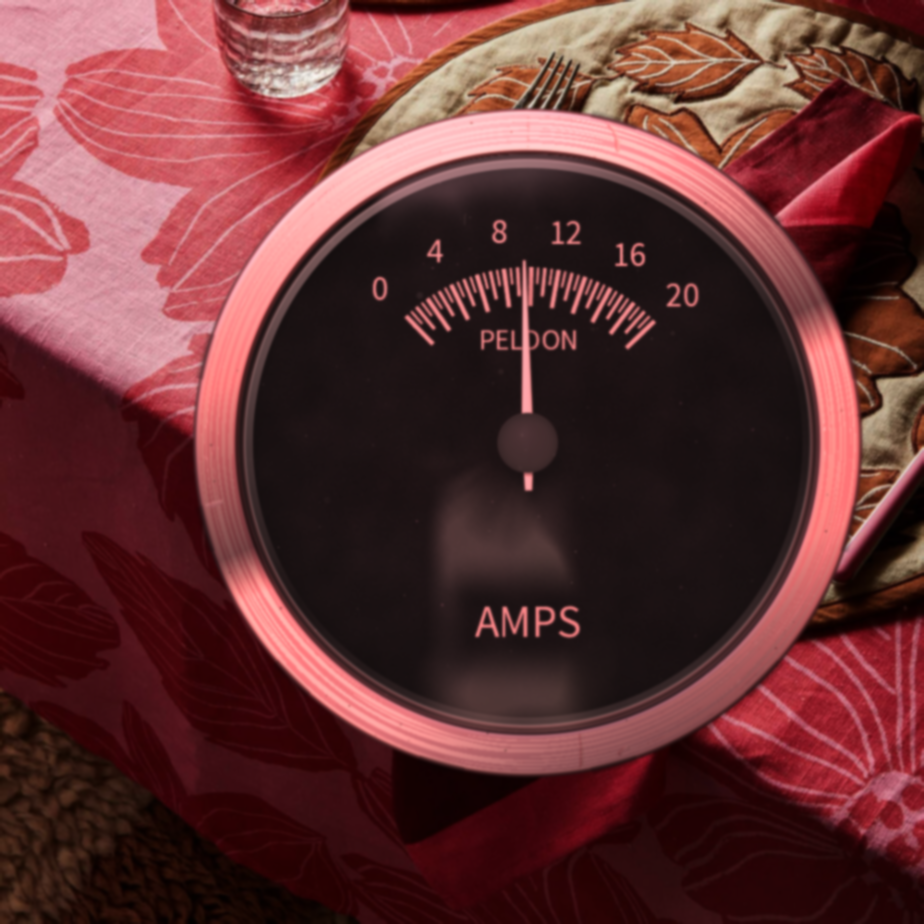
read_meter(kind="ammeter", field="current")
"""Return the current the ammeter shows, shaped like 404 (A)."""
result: 9.5 (A)
